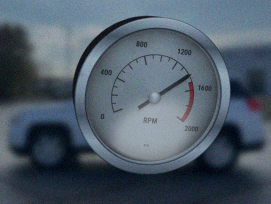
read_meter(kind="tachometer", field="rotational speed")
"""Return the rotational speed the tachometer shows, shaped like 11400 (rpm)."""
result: 1400 (rpm)
